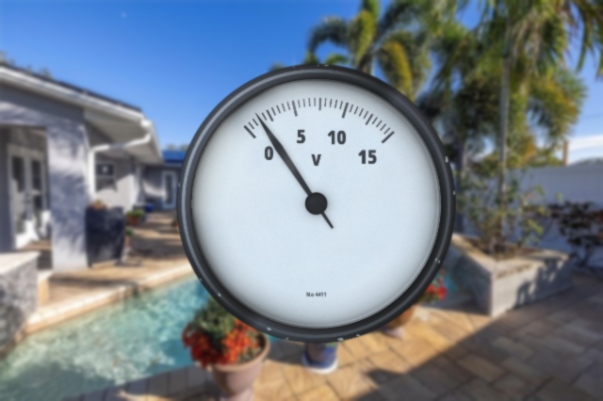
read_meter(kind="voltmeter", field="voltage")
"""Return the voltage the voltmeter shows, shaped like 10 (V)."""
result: 1.5 (V)
